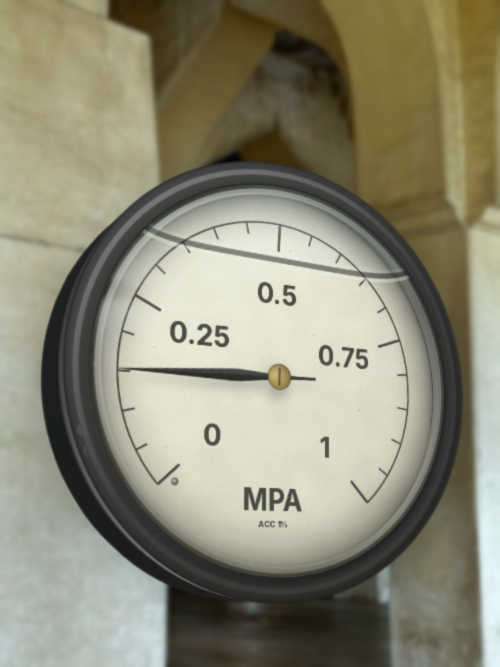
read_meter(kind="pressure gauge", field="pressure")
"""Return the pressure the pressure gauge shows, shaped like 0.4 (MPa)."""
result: 0.15 (MPa)
